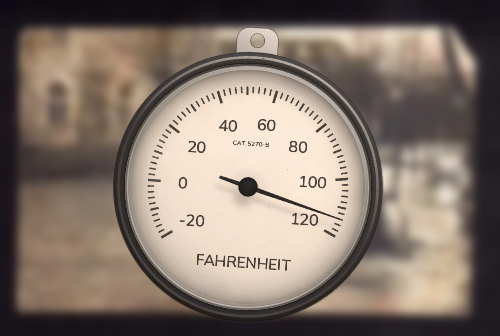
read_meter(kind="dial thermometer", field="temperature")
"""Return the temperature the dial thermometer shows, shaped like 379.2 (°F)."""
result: 114 (°F)
